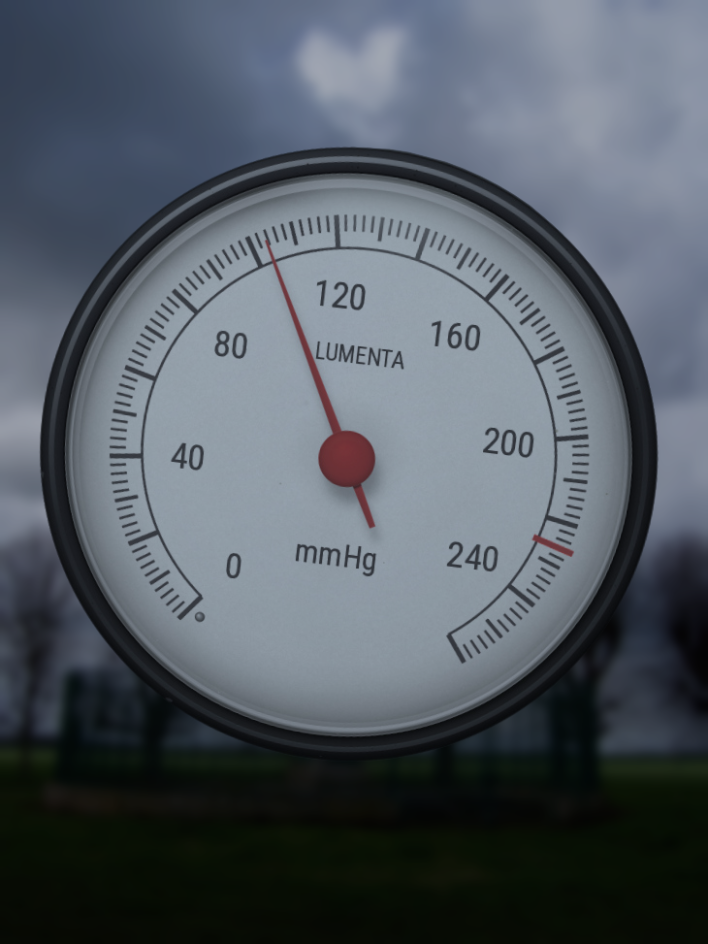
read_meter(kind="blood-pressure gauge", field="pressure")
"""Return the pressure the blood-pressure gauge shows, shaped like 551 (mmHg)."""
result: 104 (mmHg)
